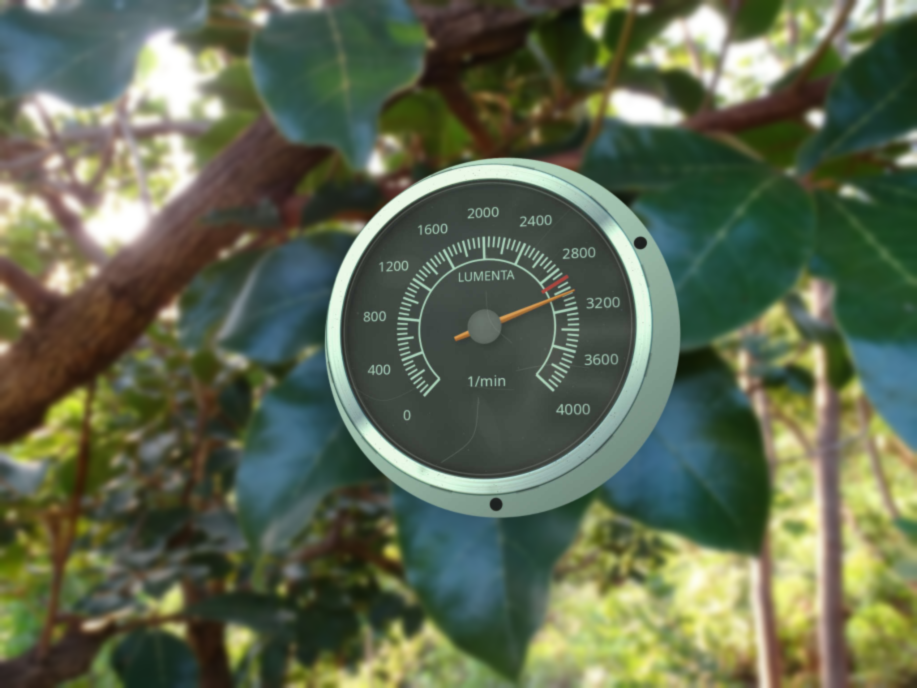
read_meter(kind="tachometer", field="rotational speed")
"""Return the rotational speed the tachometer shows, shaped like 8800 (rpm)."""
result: 3050 (rpm)
